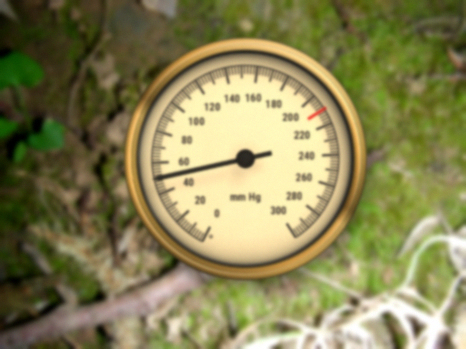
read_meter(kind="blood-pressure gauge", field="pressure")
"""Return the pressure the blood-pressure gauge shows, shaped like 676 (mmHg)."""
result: 50 (mmHg)
